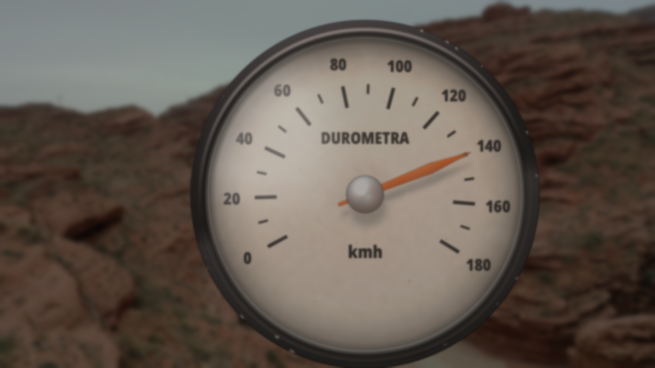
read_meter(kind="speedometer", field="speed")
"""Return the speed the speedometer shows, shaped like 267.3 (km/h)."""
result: 140 (km/h)
